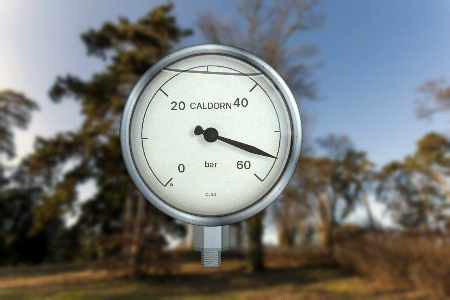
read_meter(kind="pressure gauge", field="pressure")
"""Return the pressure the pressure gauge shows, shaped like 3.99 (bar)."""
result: 55 (bar)
